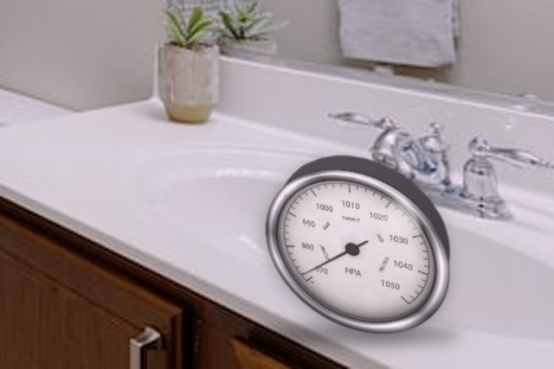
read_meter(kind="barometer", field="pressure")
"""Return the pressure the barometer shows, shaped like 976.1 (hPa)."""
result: 972 (hPa)
